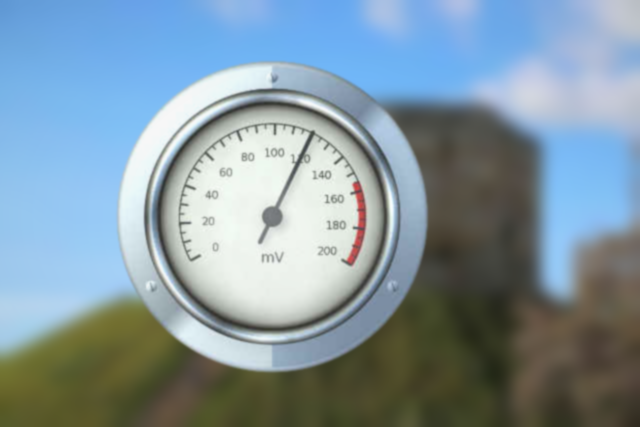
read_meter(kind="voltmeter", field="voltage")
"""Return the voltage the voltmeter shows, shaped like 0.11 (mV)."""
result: 120 (mV)
